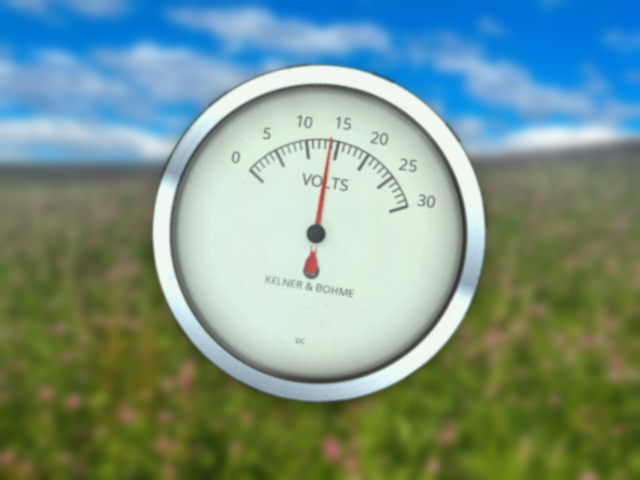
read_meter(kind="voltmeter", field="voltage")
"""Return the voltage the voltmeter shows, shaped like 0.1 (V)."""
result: 14 (V)
